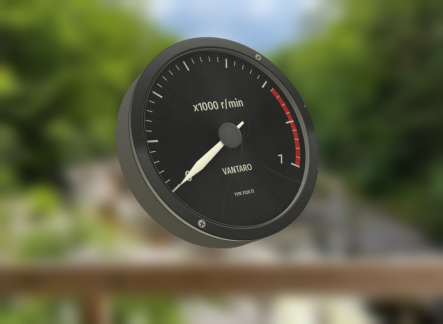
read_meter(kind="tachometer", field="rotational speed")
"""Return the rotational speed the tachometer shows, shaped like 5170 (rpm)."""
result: 0 (rpm)
